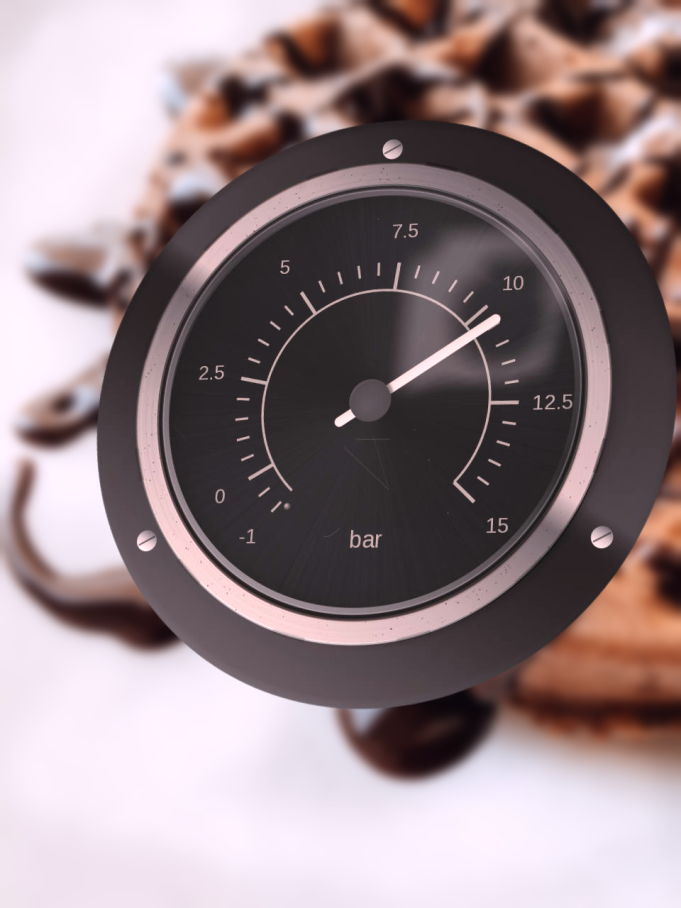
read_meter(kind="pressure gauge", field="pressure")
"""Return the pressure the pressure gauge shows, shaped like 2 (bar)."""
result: 10.5 (bar)
